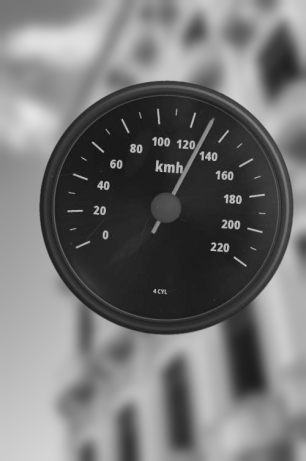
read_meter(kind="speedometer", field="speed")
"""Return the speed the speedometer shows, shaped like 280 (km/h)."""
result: 130 (km/h)
